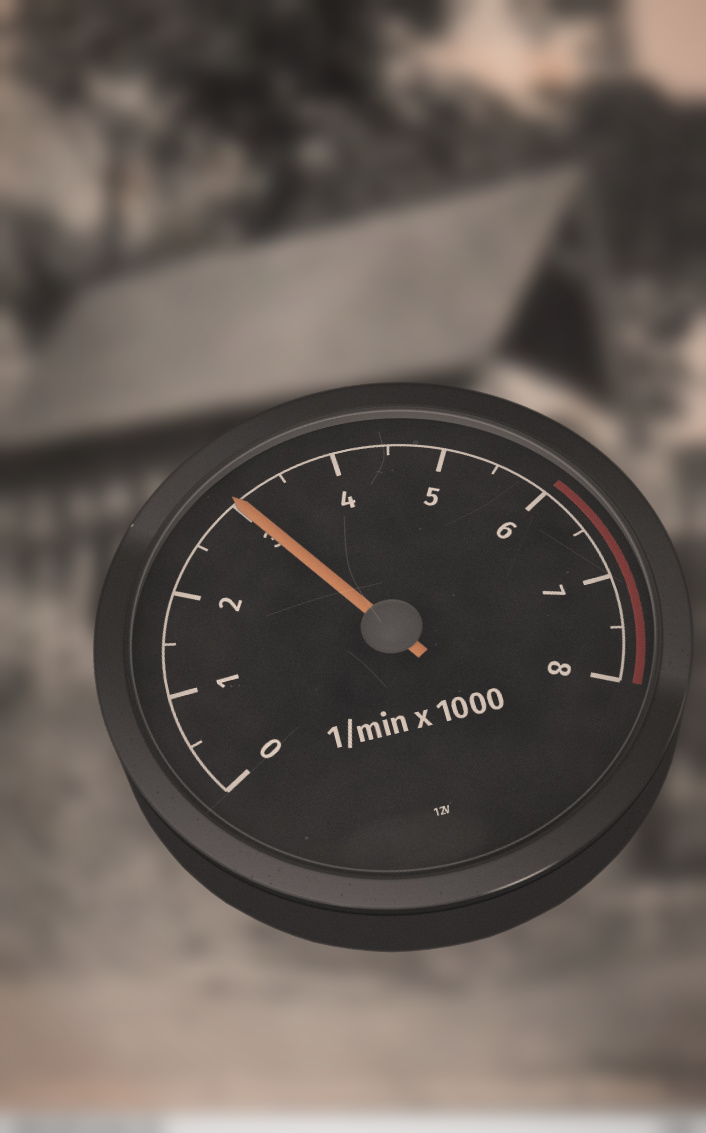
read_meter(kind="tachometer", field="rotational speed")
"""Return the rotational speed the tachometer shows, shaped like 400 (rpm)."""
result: 3000 (rpm)
